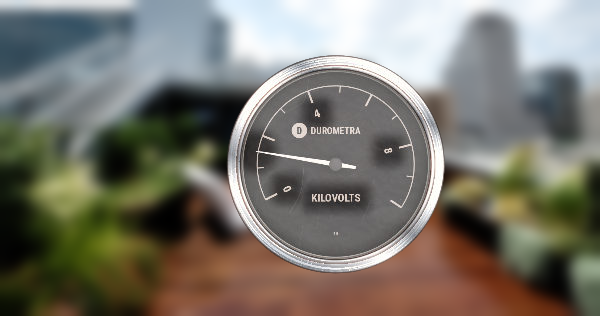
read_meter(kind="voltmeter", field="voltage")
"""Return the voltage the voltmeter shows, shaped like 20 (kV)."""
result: 1.5 (kV)
